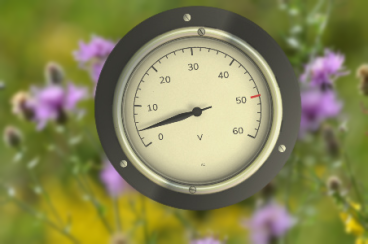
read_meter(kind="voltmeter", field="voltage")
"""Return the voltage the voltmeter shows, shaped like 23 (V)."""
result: 4 (V)
